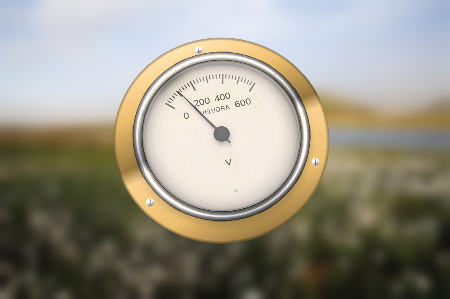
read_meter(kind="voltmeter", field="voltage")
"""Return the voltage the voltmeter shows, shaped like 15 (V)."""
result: 100 (V)
